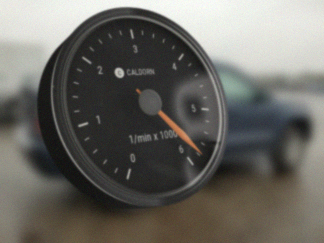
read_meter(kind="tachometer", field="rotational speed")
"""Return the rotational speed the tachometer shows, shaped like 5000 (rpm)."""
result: 5800 (rpm)
